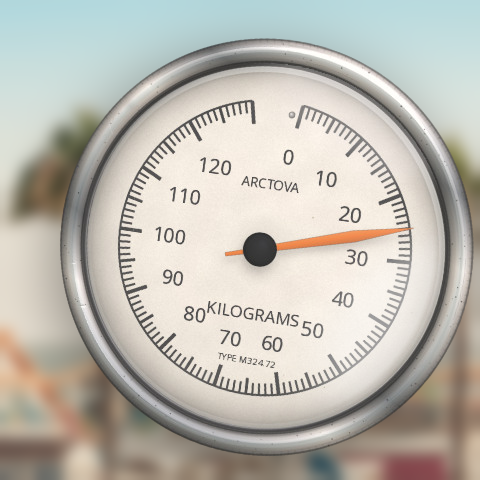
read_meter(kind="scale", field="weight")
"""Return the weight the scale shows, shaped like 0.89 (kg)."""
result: 25 (kg)
